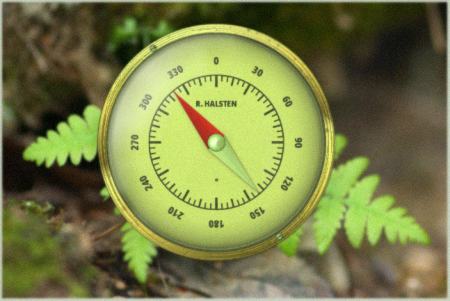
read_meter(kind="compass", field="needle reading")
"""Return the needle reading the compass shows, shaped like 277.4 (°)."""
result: 320 (°)
